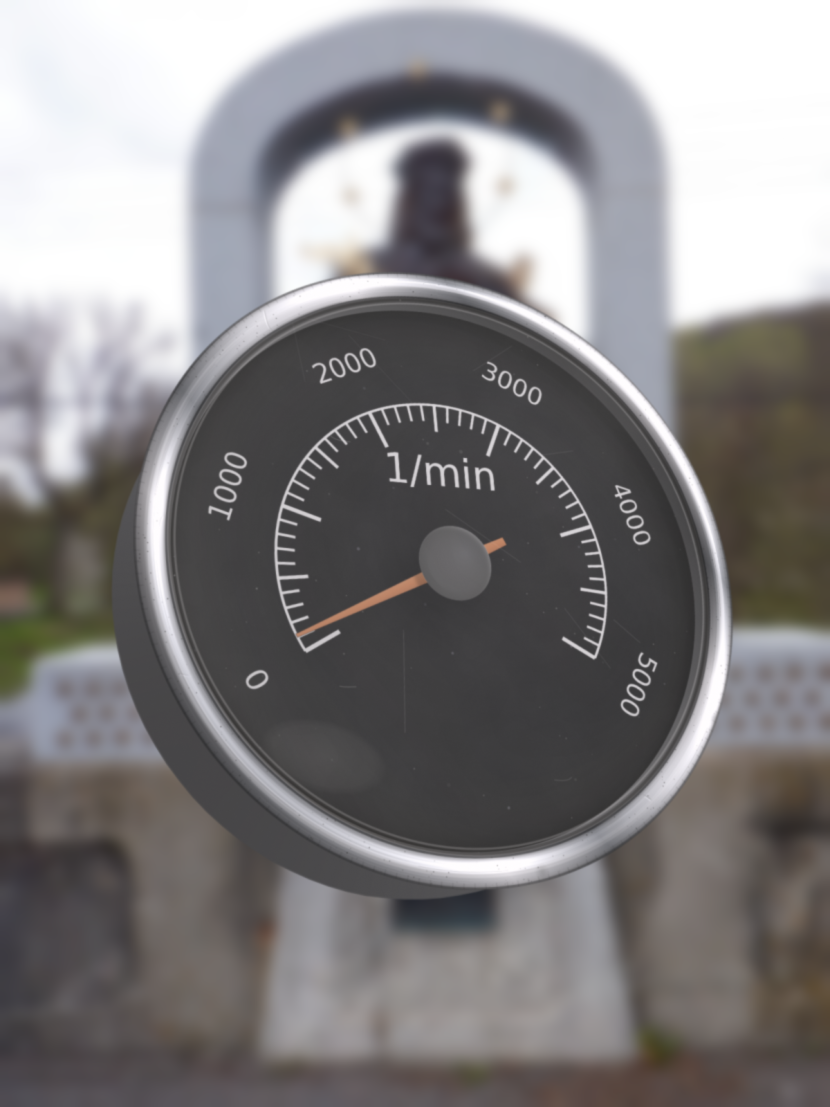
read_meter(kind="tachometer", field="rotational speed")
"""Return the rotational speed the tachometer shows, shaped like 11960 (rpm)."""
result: 100 (rpm)
